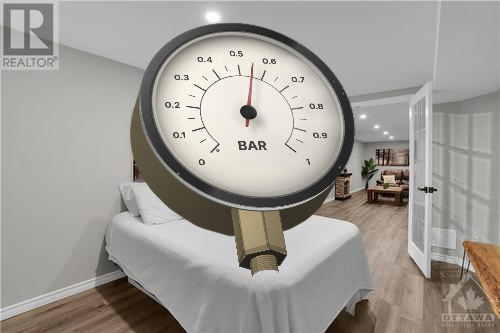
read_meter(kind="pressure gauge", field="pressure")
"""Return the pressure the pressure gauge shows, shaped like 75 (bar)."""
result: 0.55 (bar)
